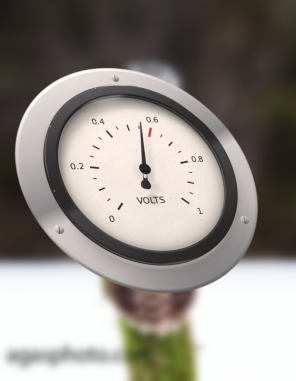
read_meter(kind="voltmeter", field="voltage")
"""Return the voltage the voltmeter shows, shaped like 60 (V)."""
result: 0.55 (V)
